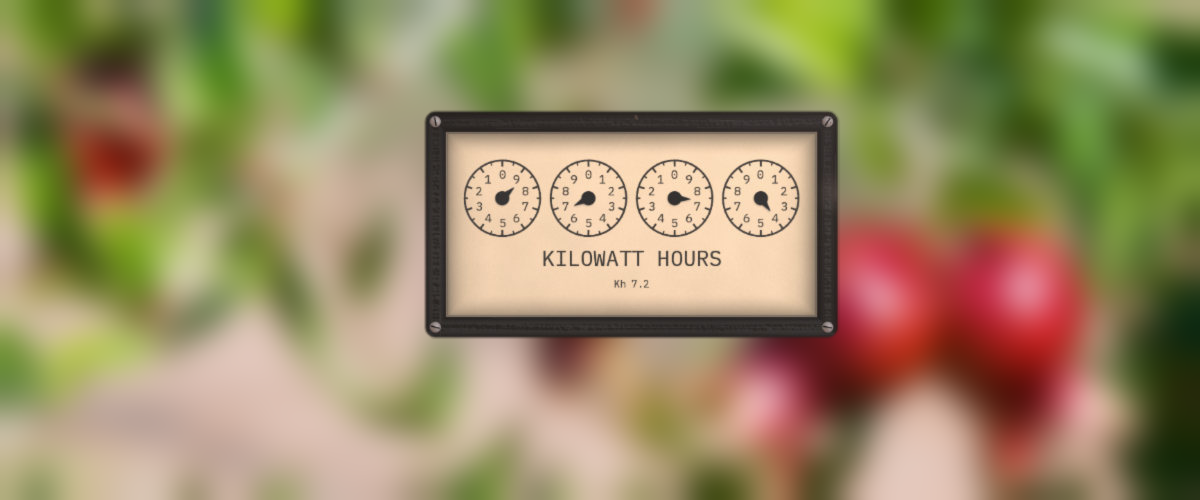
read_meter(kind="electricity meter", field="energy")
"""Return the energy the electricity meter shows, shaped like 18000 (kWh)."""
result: 8674 (kWh)
